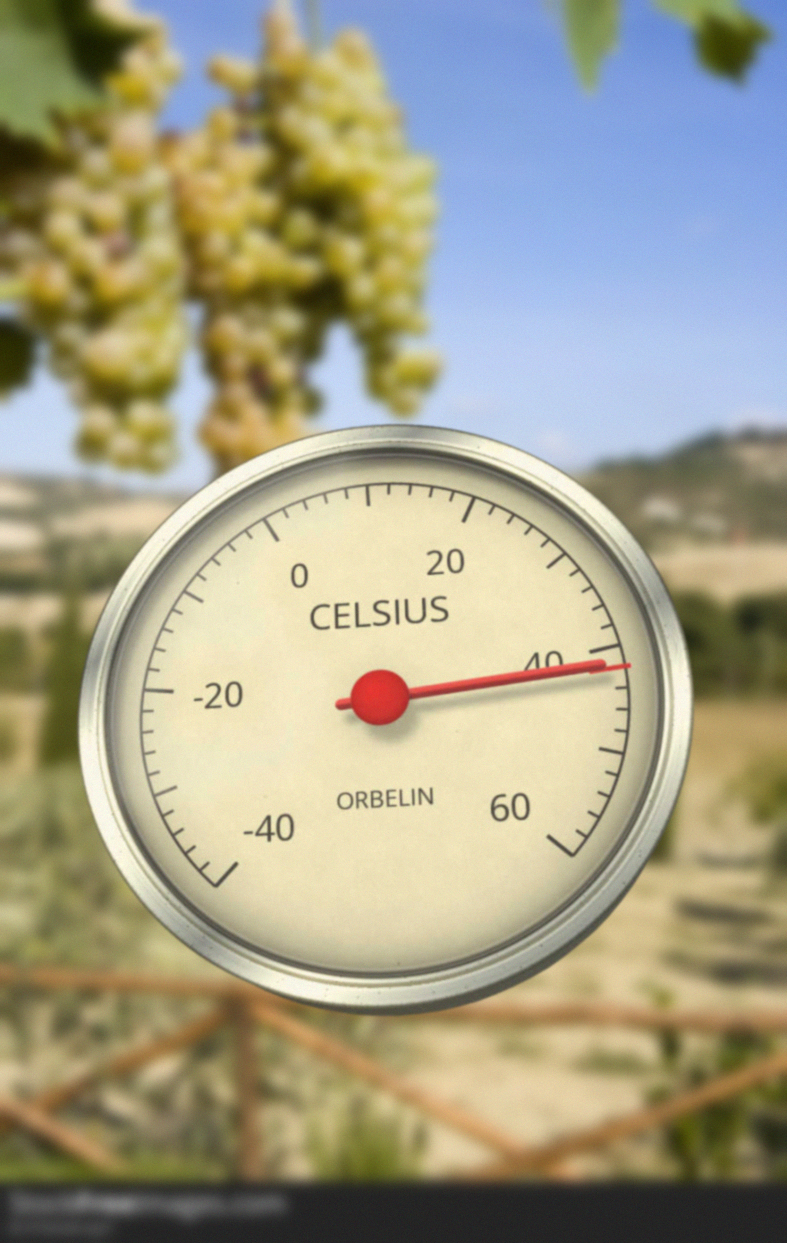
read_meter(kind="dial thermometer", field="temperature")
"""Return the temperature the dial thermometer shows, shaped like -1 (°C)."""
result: 42 (°C)
